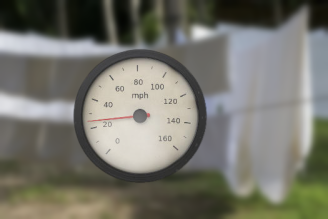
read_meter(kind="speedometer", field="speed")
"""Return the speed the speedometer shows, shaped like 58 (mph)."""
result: 25 (mph)
